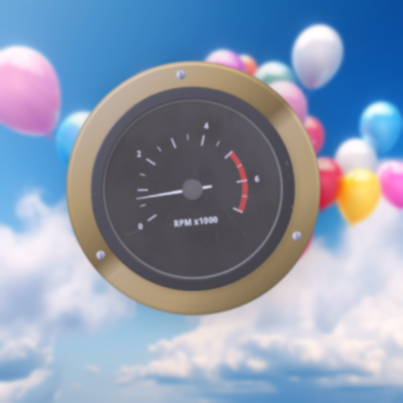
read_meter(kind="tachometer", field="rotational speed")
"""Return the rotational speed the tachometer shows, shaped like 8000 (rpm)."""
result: 750 (rpm)
